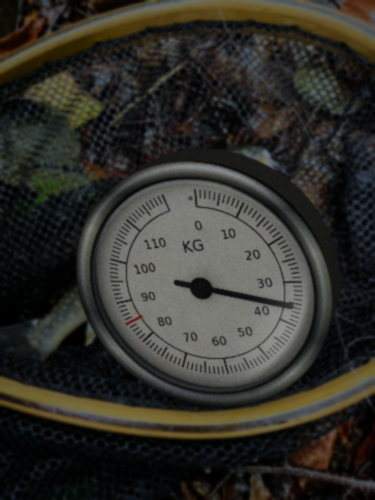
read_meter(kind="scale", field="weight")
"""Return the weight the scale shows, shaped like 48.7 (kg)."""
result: 35 (kg)
